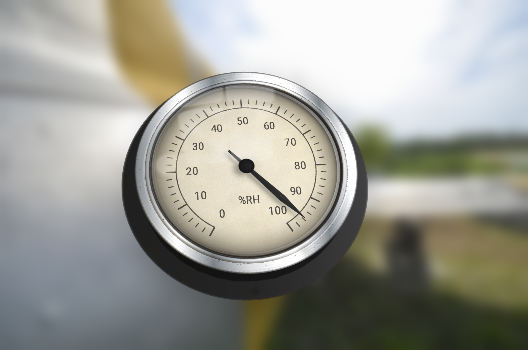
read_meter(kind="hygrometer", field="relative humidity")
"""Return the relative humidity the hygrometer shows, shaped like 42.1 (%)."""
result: 96 (%)
